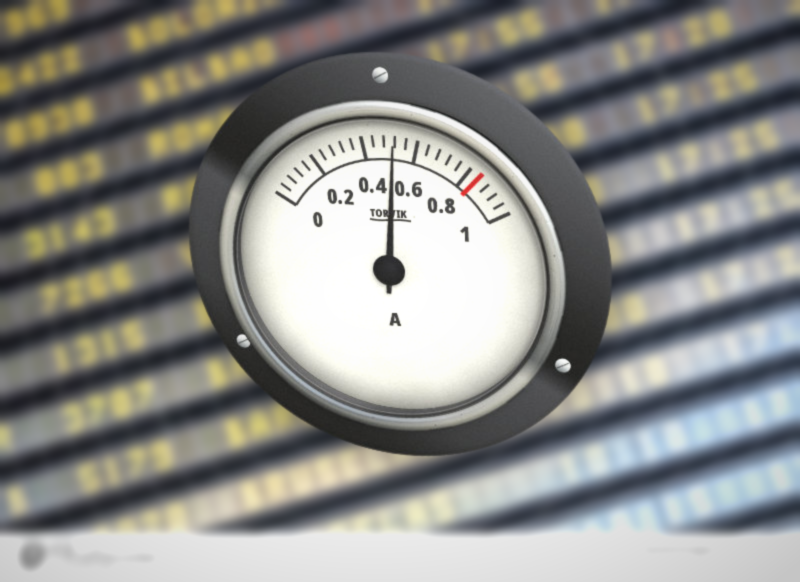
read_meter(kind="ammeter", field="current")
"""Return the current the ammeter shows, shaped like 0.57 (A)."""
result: 0.52 (A)
